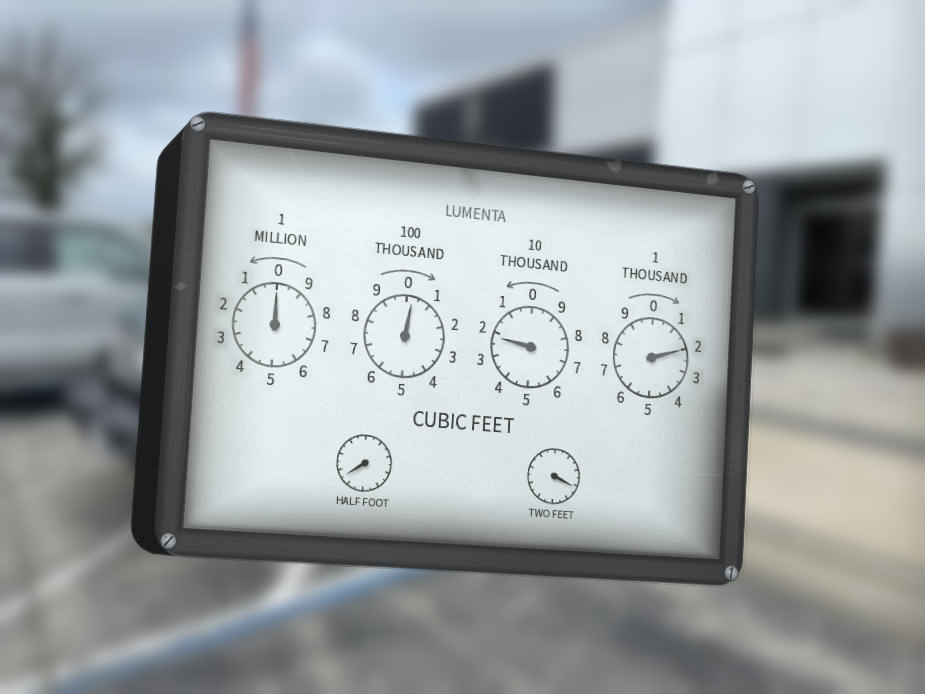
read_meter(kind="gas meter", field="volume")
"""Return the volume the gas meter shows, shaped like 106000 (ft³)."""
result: 2200 (ft³)
